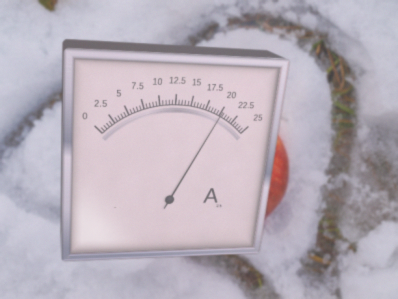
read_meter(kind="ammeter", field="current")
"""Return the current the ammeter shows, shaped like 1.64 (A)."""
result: 20 (A)
